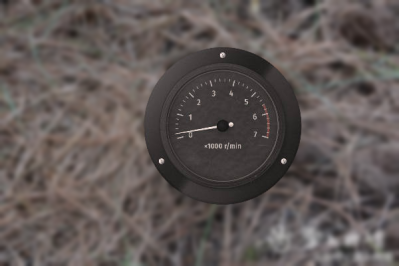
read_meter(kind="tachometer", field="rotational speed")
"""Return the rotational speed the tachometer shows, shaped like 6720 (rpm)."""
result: 200 (rpm)
